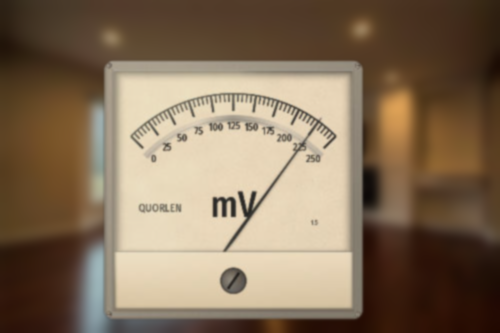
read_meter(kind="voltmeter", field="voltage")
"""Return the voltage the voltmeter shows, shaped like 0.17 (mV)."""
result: 225 (mV)
